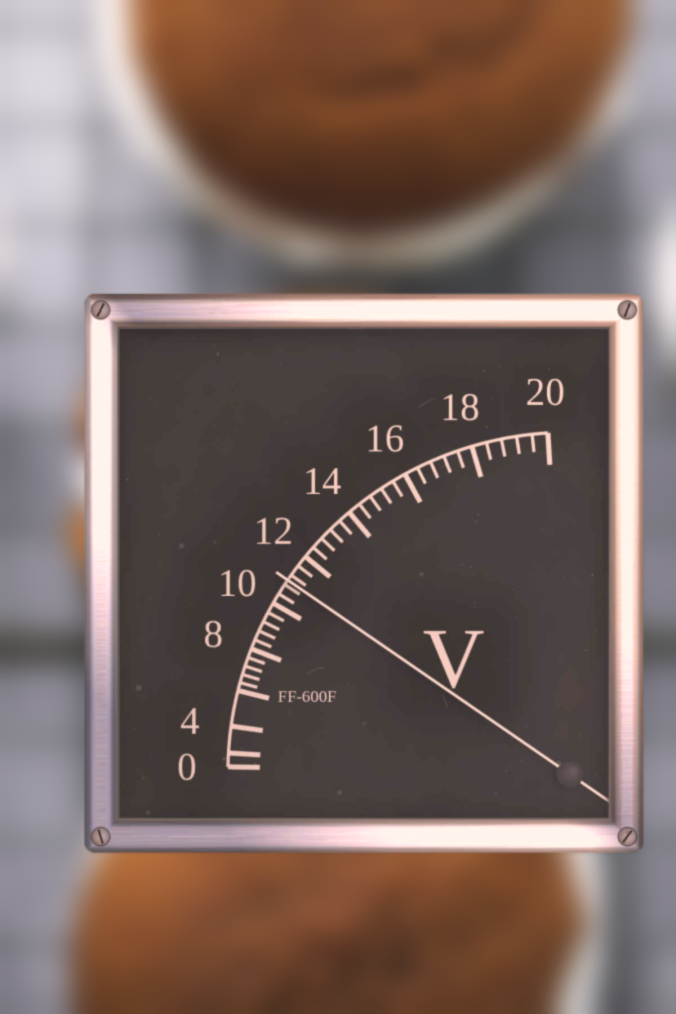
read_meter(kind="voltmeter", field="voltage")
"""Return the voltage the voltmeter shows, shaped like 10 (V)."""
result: 11 (V)
